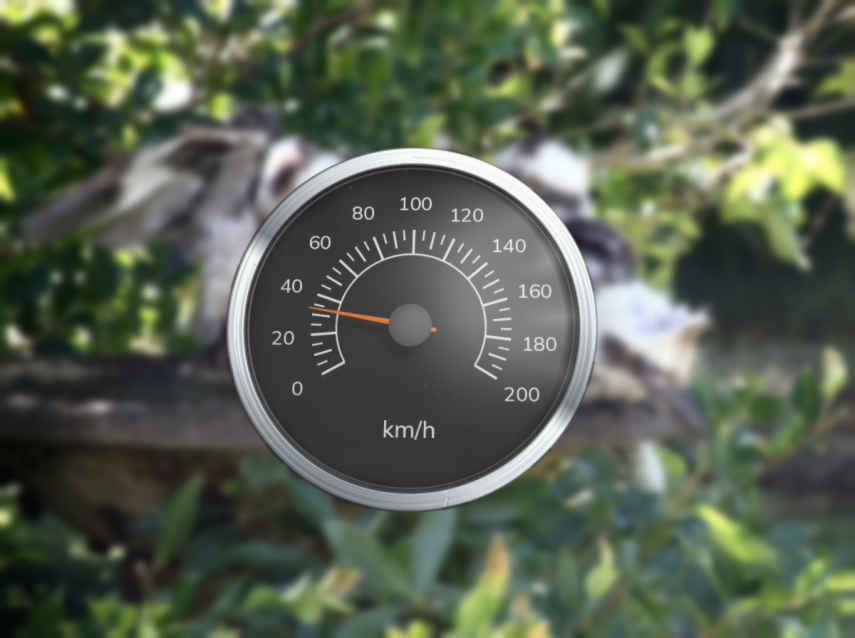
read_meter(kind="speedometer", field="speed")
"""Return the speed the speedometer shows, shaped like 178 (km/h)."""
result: 32.5 (km/h)
